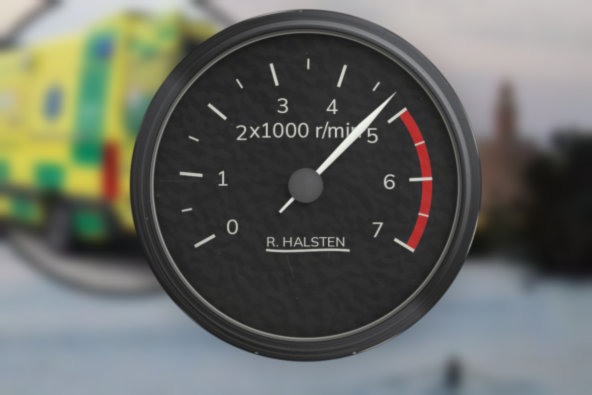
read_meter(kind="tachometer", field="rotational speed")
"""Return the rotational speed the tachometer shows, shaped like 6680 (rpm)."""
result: 4750 (rpm)
